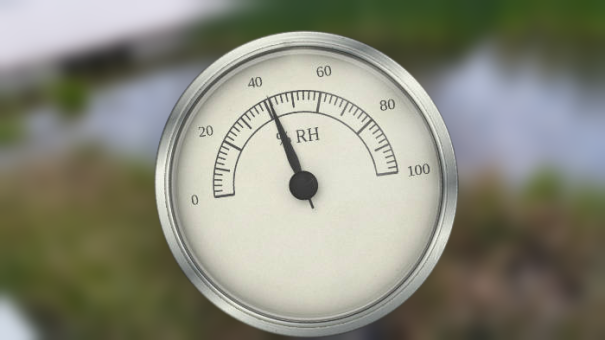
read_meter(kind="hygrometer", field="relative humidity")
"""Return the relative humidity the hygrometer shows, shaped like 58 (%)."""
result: 42 (%)
